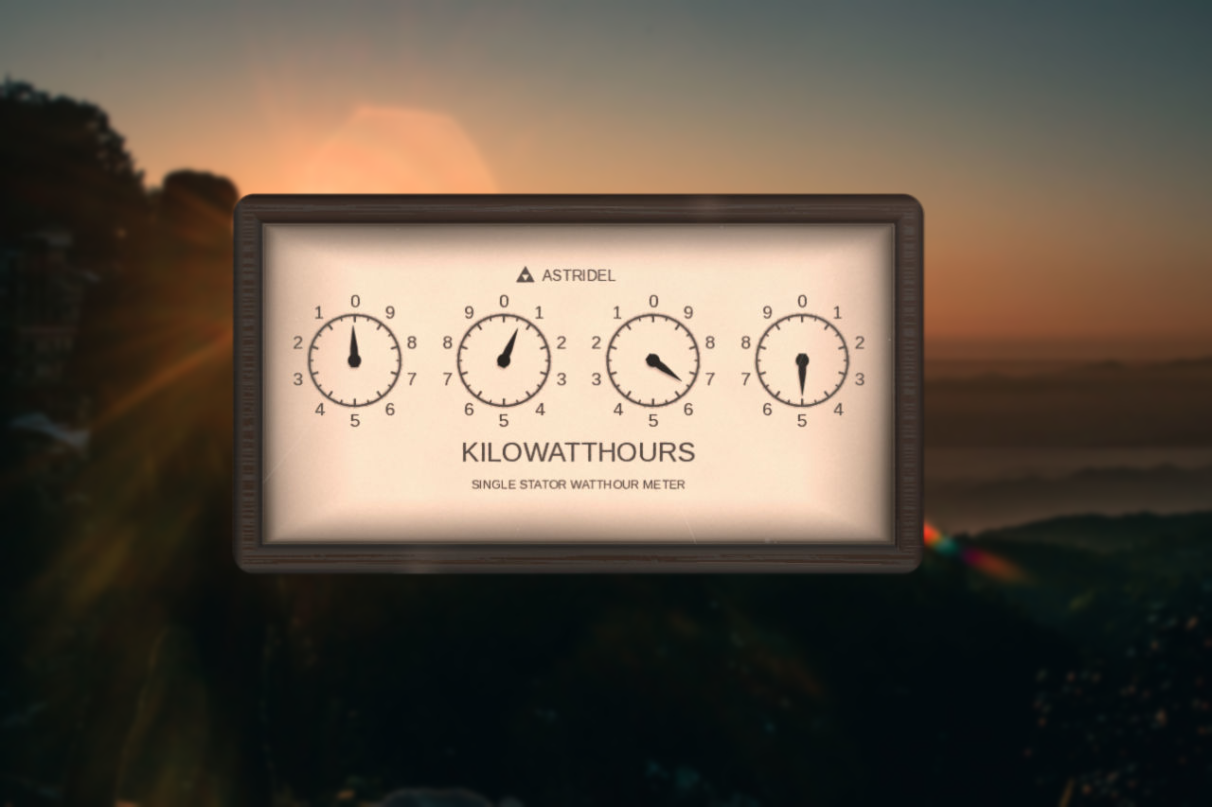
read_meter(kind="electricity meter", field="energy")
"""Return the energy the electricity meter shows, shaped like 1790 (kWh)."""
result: 65 (kWh)
